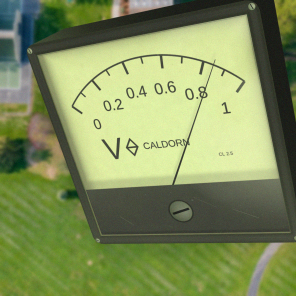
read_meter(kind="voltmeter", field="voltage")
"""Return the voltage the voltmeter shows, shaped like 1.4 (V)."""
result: 0.85 (V)
